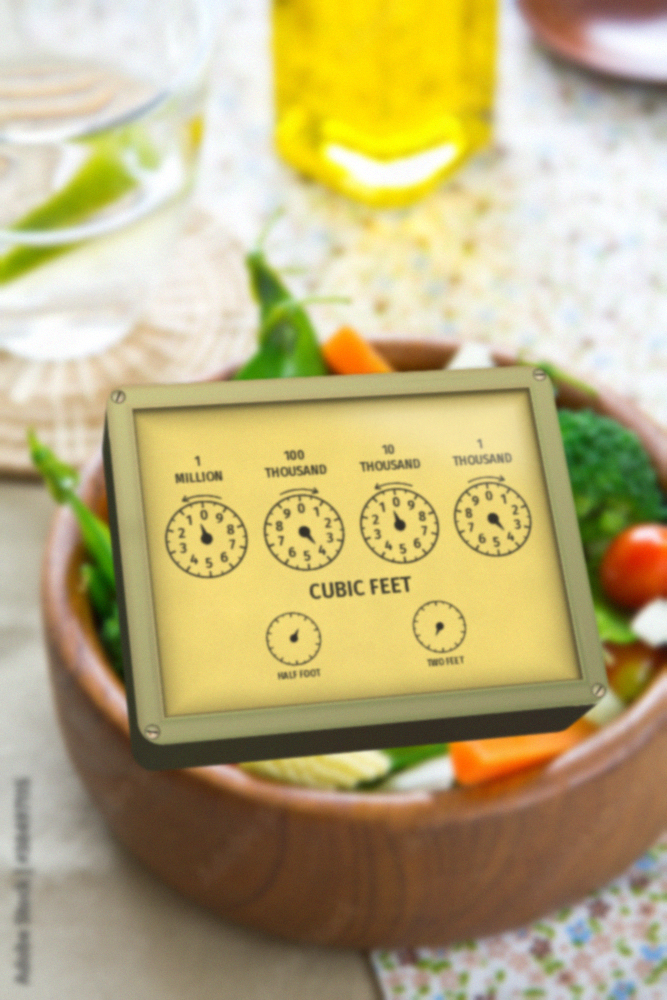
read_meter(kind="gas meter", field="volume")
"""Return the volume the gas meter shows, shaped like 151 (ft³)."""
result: 40400 (ft³)
